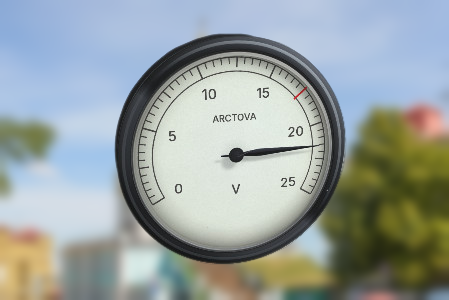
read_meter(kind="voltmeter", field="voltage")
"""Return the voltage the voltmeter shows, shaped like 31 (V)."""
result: 21.5 (V)
